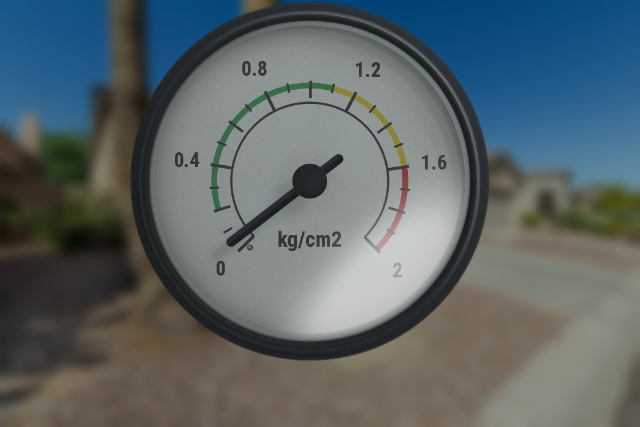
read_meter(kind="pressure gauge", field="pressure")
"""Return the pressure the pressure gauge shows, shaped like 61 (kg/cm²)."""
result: 0.05 (kg/cm²)
